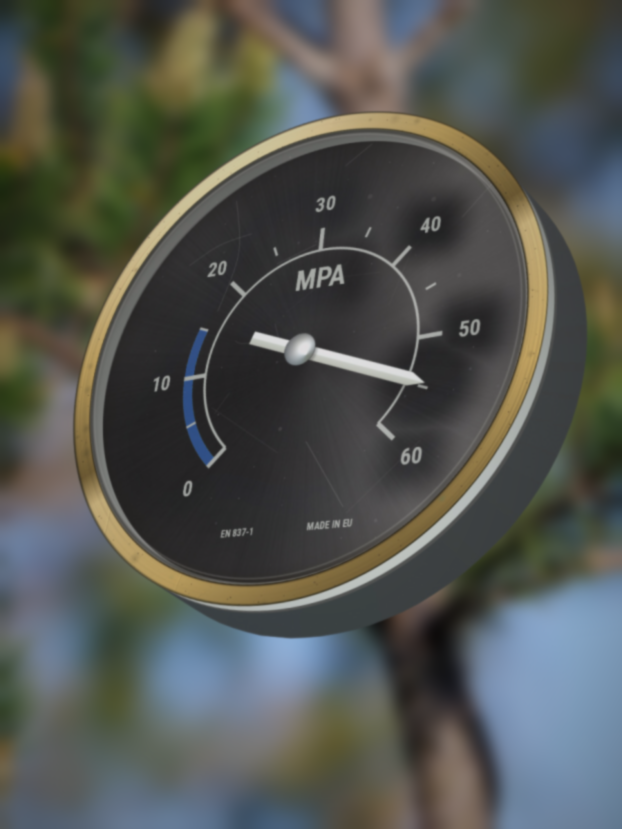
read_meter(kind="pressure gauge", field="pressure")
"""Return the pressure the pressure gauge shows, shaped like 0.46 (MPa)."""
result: 55 (MPa)
